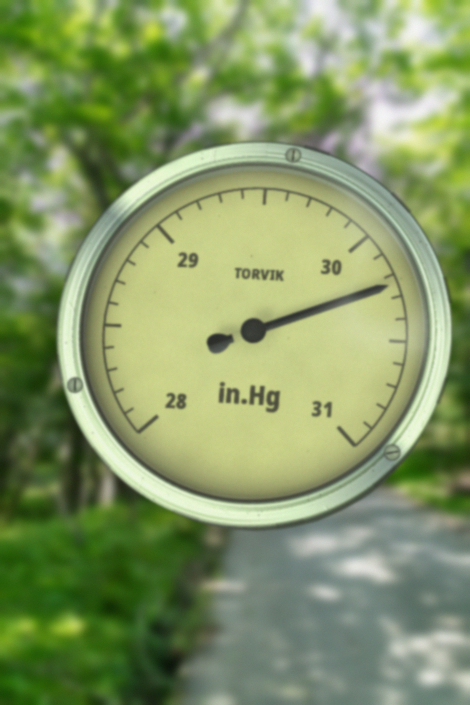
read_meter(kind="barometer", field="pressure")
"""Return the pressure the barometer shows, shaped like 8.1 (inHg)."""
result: 30.25 (inHg)
